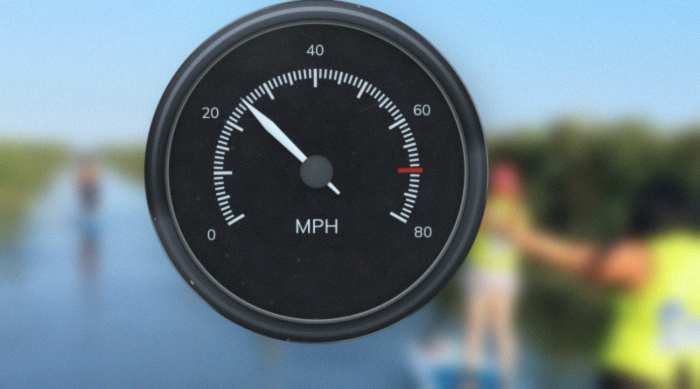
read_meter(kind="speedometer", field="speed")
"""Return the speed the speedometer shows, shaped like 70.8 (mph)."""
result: 25 (mph)
